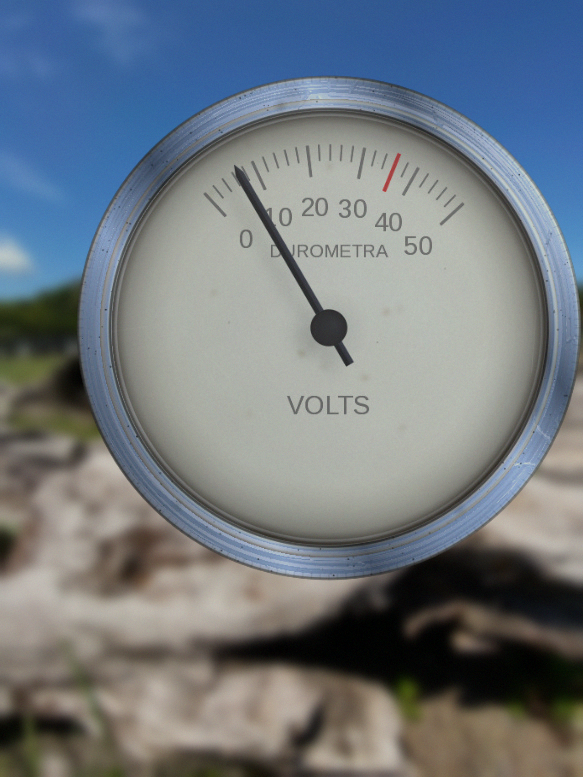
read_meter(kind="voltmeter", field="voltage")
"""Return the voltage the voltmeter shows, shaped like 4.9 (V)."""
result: 7 (V)
